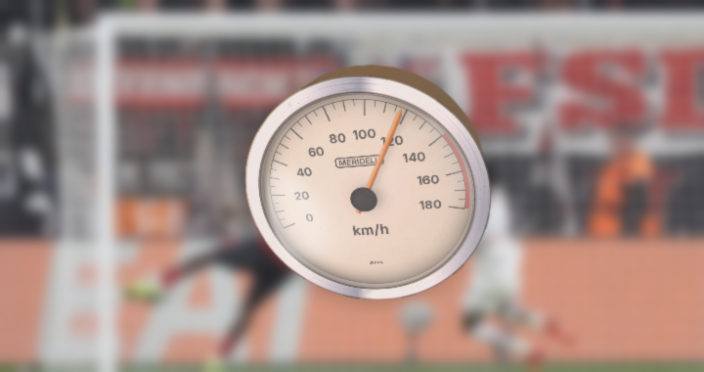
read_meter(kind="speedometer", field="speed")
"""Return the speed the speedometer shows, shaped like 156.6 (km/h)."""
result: 117.5 (km/h)
